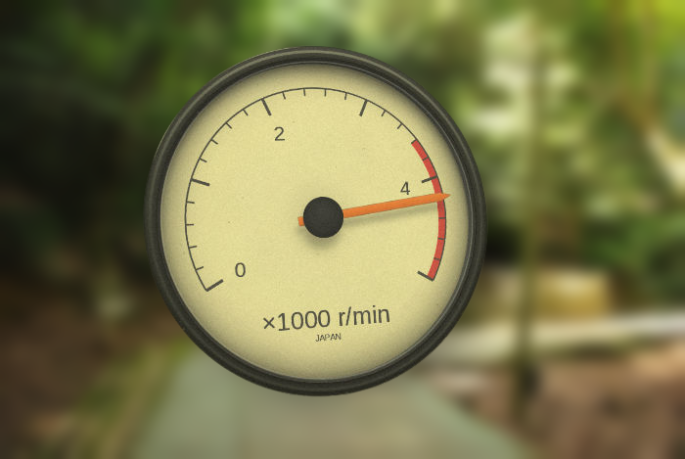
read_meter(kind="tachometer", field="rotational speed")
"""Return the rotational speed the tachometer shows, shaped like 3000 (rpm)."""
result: 4200 (rpm)
